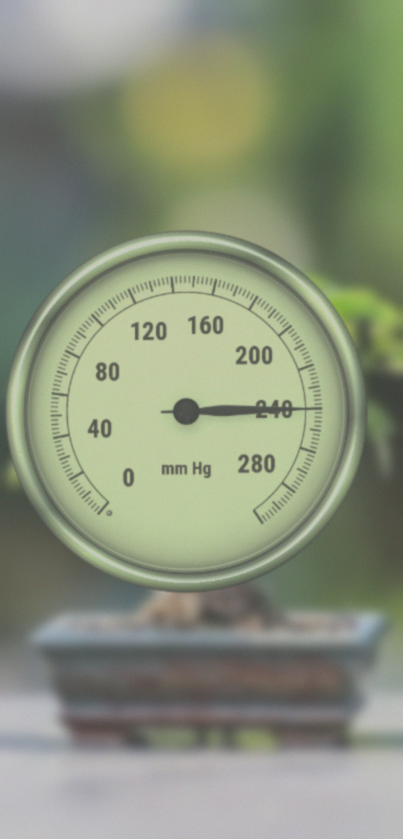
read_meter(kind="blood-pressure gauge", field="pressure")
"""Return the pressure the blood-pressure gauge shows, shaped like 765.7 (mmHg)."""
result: 240 (mmHg)
